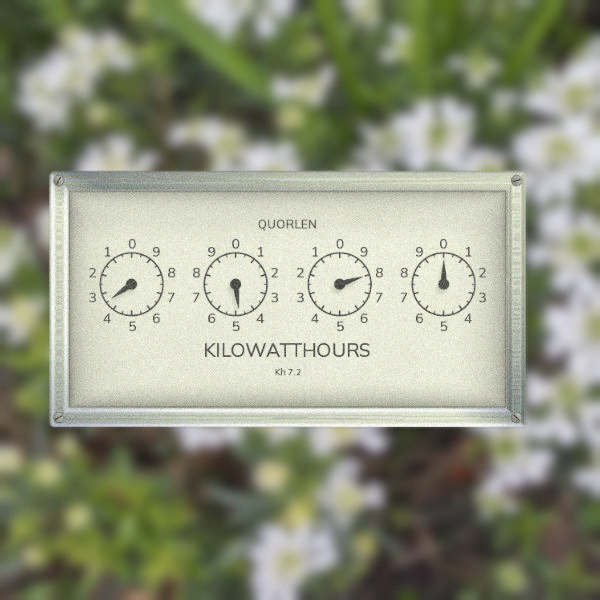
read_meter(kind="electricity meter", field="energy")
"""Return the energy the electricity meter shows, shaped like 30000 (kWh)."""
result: 3480 (kWh)
